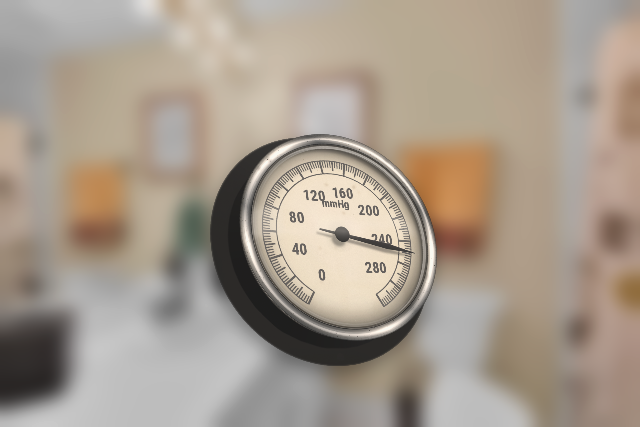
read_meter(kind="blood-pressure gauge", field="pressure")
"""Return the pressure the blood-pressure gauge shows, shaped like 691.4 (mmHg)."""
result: 250 (mmHg)
